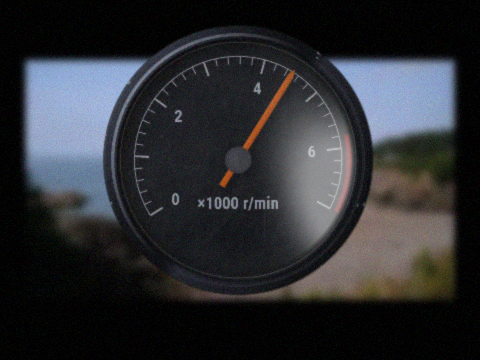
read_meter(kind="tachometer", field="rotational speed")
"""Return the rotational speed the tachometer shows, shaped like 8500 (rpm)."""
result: 4500 (rpm)
